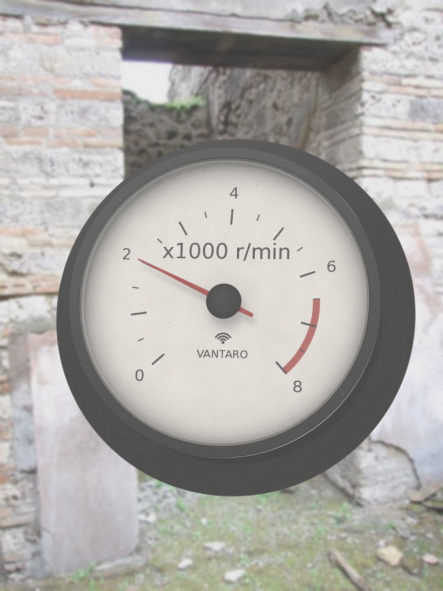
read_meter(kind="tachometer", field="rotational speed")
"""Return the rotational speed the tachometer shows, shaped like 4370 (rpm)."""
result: 2000 (rpm)
